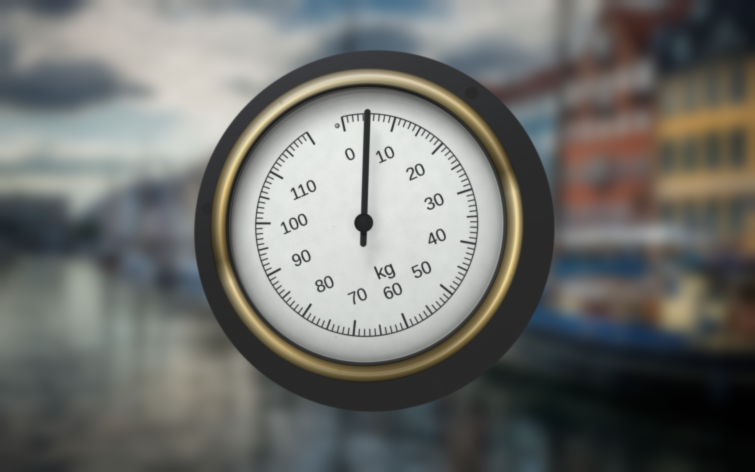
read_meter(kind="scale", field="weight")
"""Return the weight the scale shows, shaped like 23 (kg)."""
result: 5 (kg)
